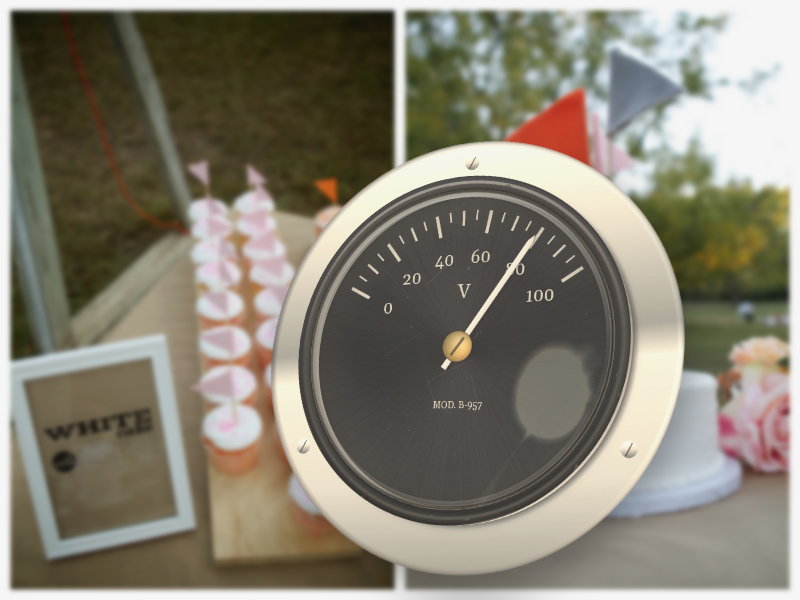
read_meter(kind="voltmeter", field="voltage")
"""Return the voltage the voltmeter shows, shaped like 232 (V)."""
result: 80 (V)
